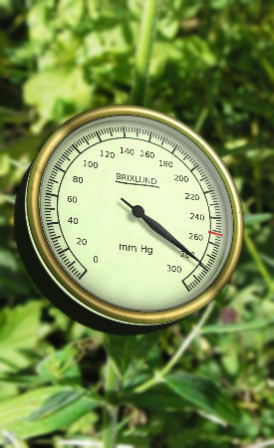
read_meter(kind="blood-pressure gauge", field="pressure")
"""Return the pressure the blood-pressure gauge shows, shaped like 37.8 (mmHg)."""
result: 280 (mmHg)
